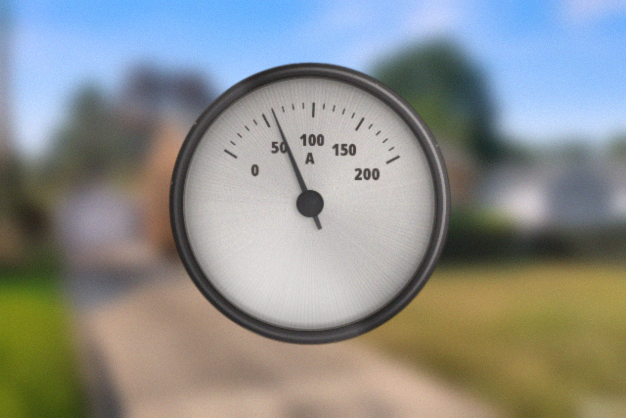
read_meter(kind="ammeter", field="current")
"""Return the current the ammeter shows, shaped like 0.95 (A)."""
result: 60 (A)
